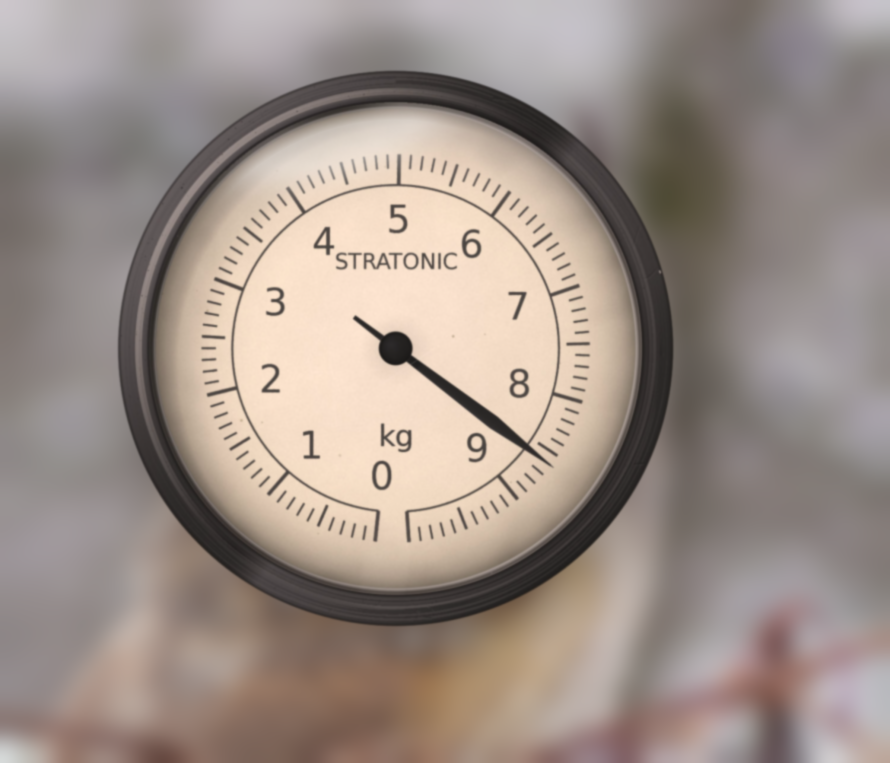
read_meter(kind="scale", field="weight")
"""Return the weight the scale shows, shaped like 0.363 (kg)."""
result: 8.6 (kg)
